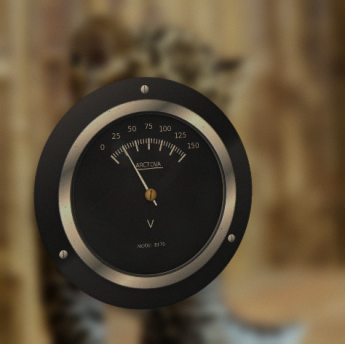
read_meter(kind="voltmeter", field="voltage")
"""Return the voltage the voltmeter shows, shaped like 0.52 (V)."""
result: 25 (V)
